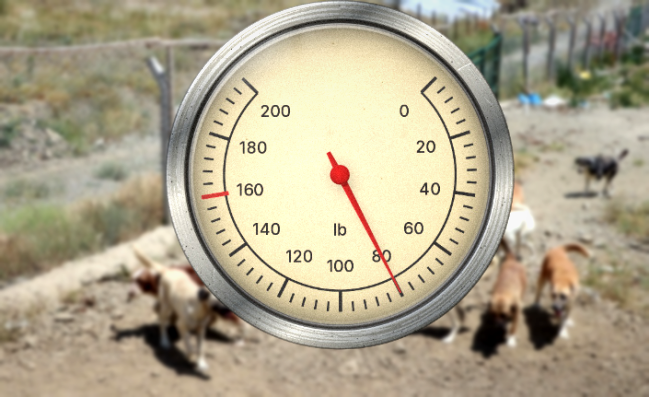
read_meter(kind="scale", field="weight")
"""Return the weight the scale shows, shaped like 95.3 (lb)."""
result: 80 (lb)
